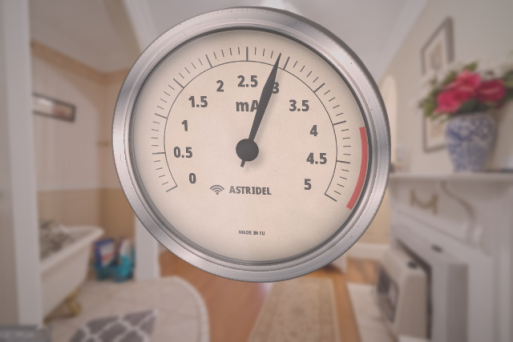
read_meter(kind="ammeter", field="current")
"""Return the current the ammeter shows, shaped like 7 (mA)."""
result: 2.9 (mA)
